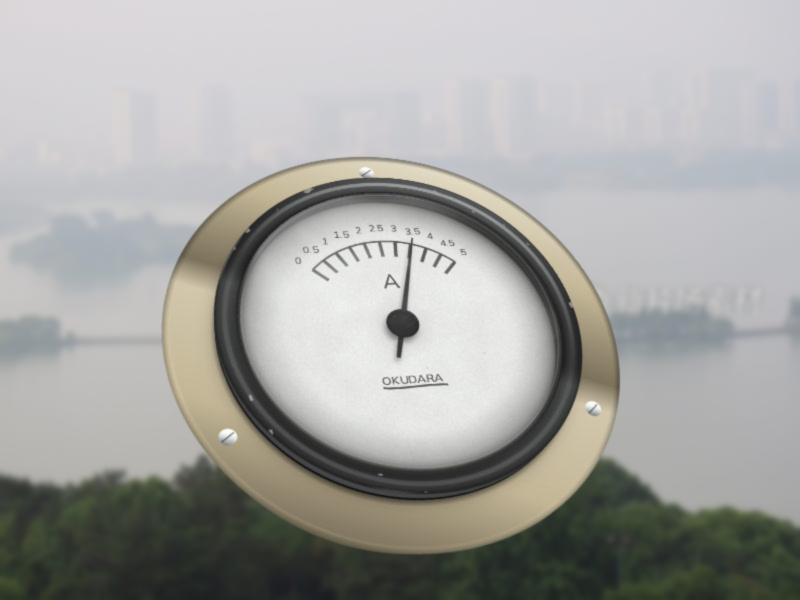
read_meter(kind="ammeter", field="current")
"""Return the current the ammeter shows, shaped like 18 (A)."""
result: 3.5 (A)
